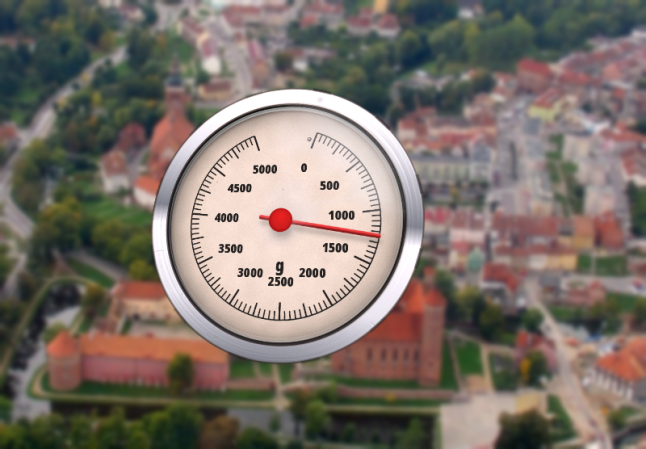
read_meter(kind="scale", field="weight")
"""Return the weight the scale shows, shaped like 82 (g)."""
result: 1250 (g)
